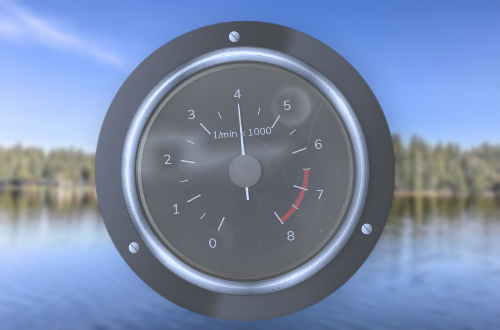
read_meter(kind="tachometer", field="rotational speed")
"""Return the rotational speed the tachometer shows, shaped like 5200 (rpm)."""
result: 4000 (rpm)
